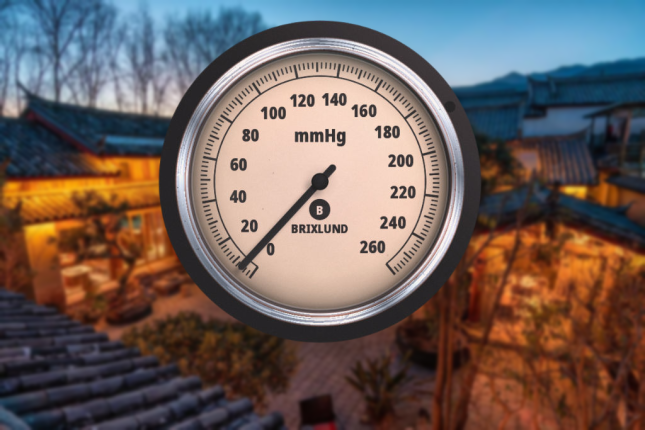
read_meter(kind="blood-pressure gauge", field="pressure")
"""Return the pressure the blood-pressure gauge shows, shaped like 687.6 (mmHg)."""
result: 6 (mmHg)
